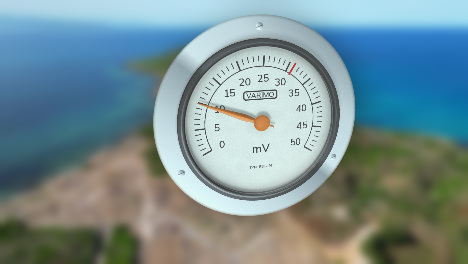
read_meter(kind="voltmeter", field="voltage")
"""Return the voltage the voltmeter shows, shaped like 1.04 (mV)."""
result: 10 (mV)
